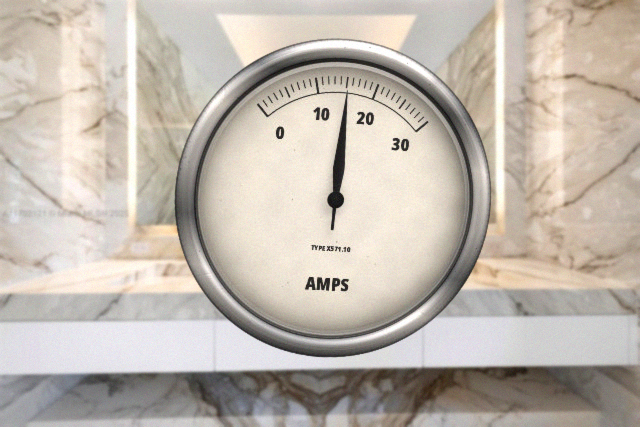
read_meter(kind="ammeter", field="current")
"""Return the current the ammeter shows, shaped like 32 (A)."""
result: 15 (A)
